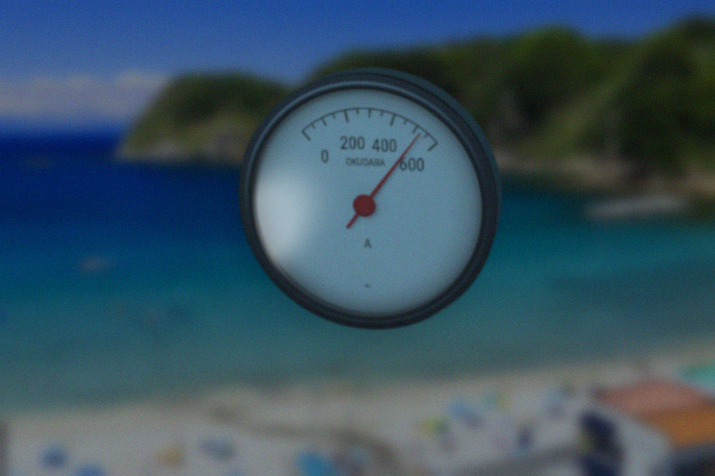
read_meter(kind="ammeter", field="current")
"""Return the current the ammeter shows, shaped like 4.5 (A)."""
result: 525 (A)
